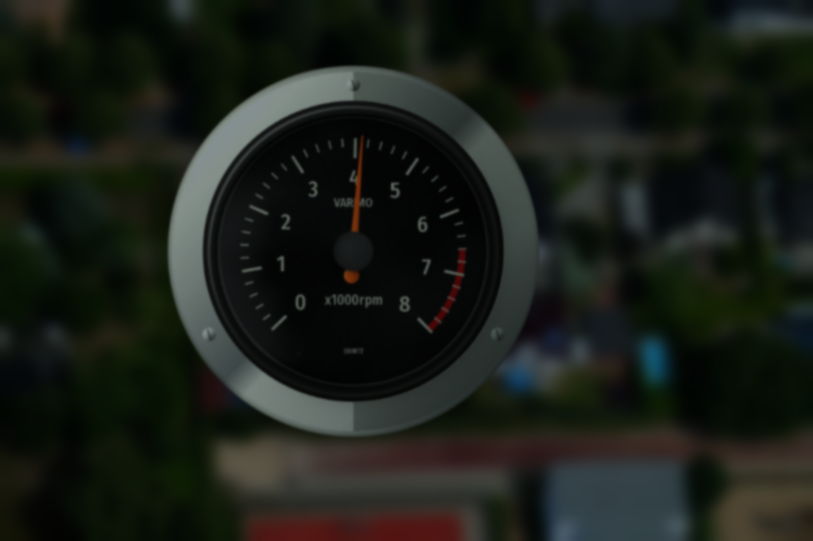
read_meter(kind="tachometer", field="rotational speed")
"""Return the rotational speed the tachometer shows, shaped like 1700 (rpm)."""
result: 4100 (rpm)
